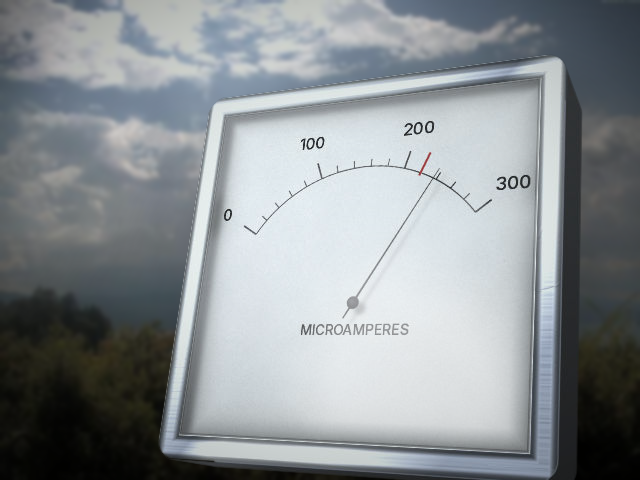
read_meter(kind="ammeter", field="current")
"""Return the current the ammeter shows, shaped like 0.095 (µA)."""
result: 240 (µA)
